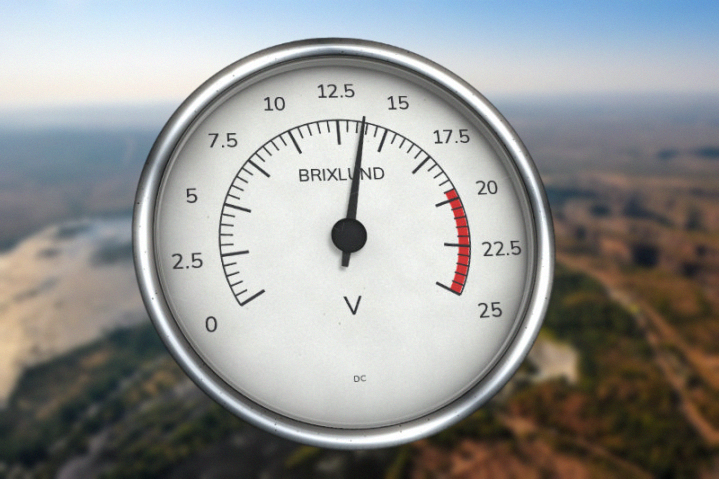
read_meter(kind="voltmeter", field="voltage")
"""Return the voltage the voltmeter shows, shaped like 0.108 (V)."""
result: 13.75 (V)
